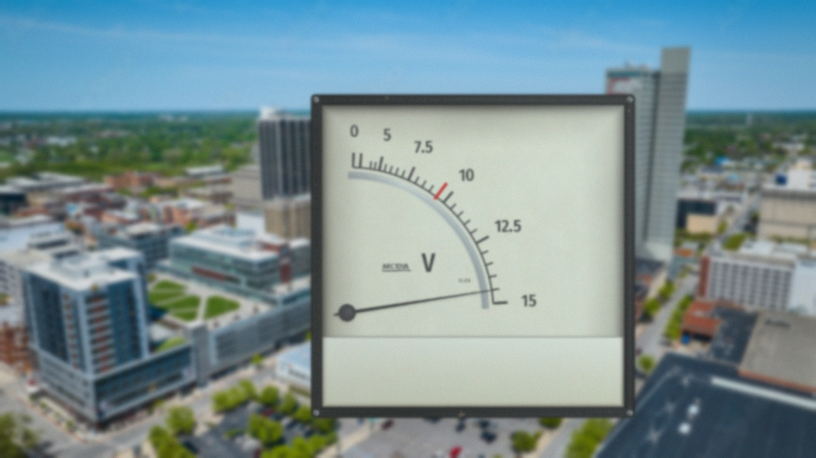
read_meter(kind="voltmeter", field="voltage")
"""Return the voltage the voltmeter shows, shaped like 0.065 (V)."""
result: 14.5 (V)
